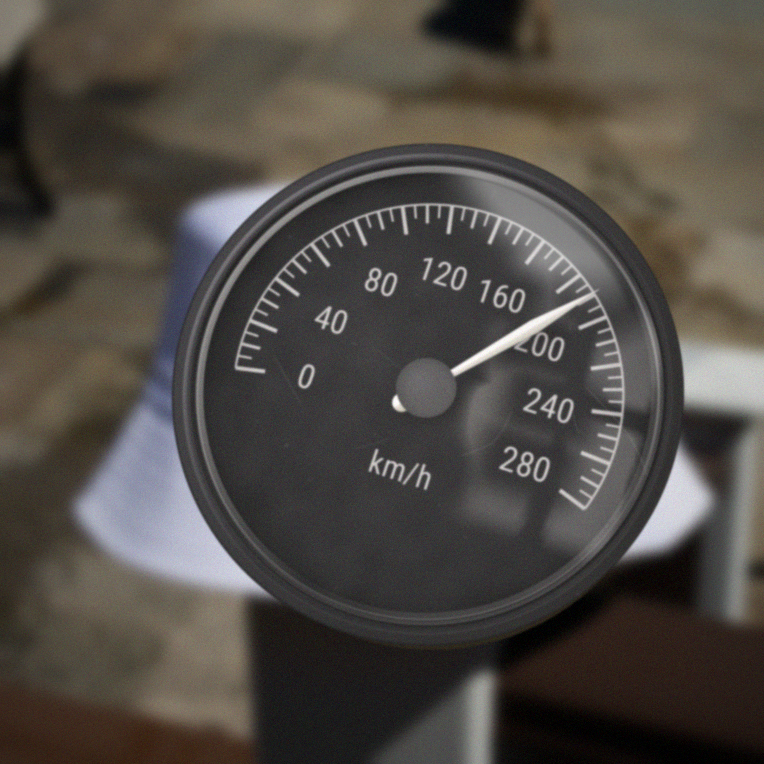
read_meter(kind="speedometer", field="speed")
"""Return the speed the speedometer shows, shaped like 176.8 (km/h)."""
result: 190 (km/h)
